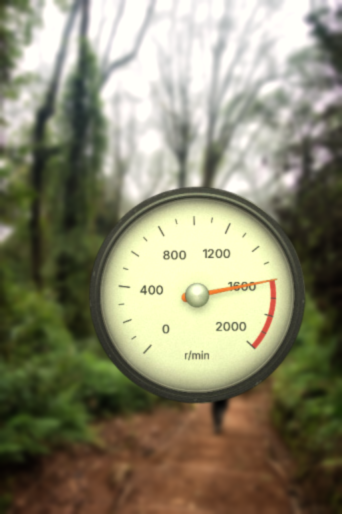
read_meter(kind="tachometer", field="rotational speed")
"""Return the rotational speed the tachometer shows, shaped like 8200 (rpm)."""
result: 1600 (rpm)
